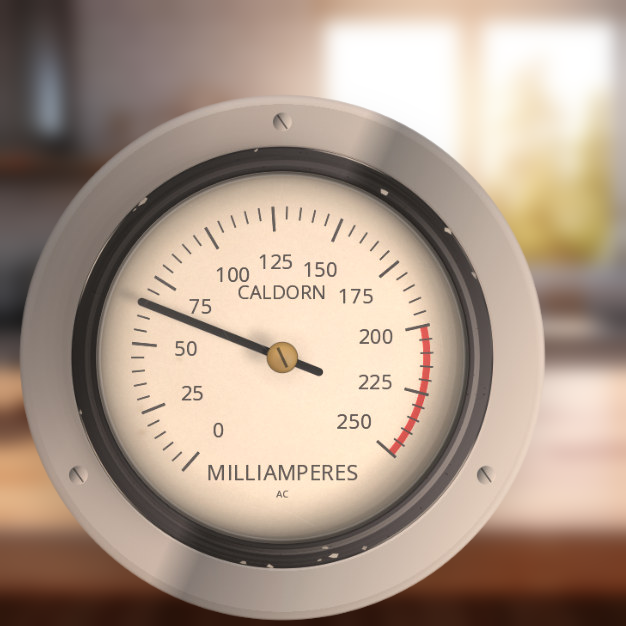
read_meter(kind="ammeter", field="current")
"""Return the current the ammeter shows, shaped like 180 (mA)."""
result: 65 (mA)
